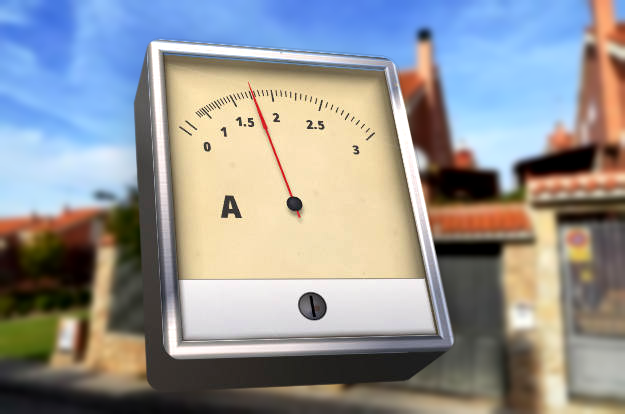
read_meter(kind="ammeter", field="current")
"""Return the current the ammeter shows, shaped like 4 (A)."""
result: 1.75 (A)
